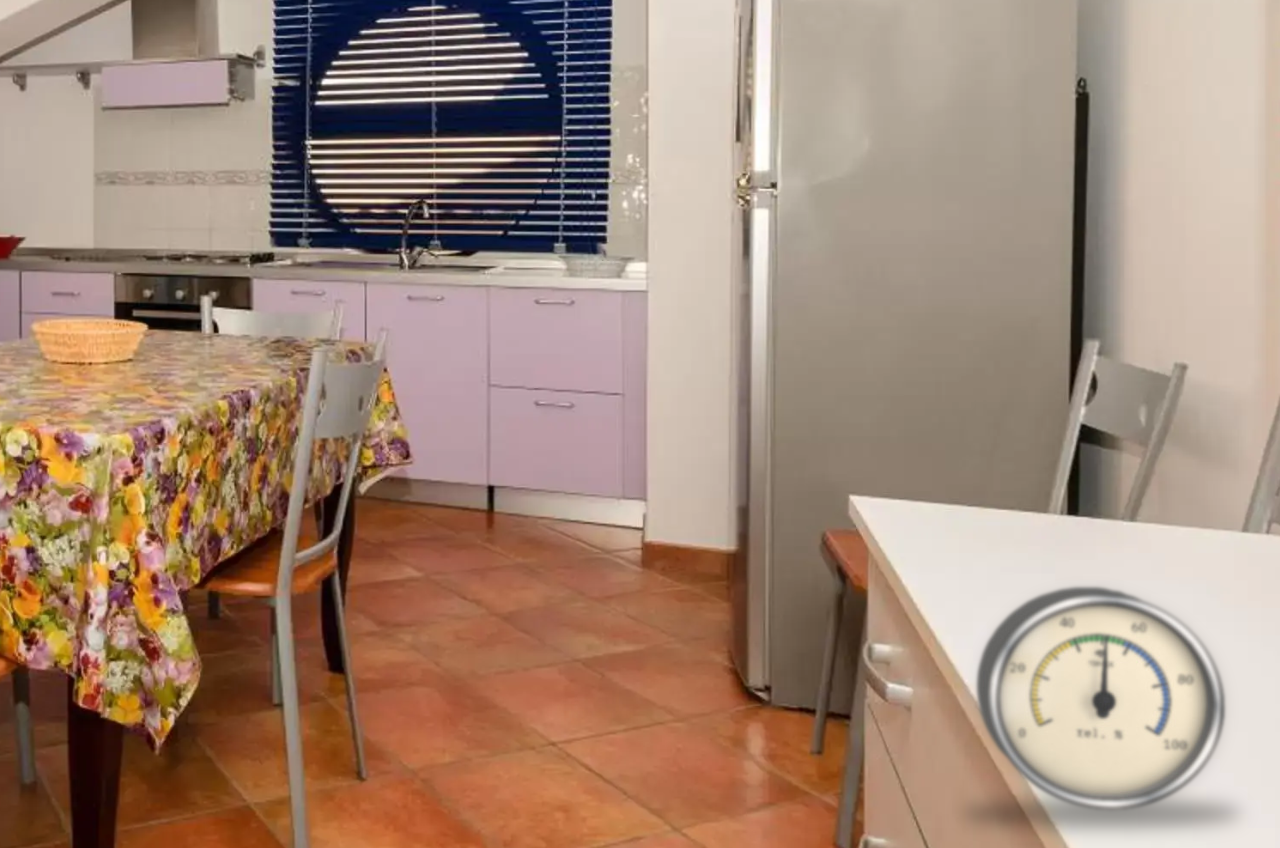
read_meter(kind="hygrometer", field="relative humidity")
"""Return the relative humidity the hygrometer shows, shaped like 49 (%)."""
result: 50 (%)
